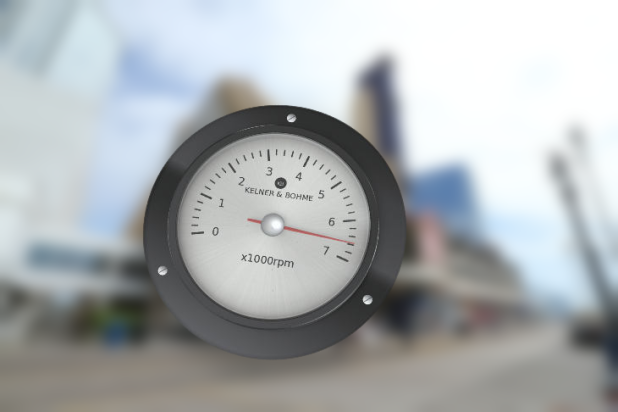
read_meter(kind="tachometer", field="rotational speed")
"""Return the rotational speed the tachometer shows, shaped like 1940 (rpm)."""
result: 6600 (rpm)
